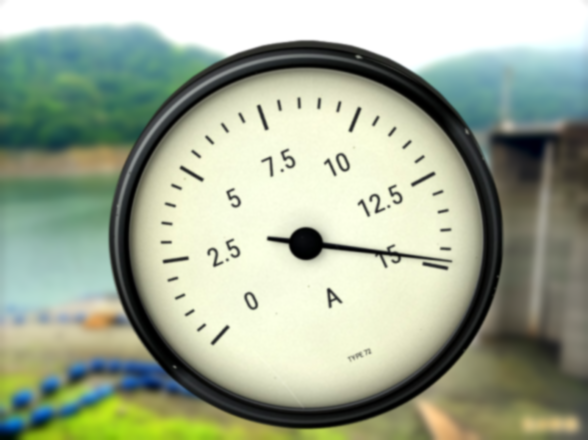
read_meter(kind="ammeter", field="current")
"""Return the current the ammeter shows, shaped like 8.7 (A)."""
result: 14.75 (A)
